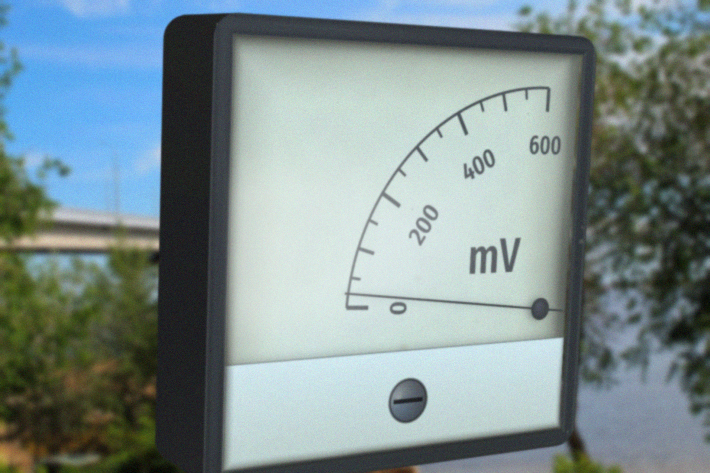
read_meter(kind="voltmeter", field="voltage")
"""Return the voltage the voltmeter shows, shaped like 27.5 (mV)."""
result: 25 (mV)
